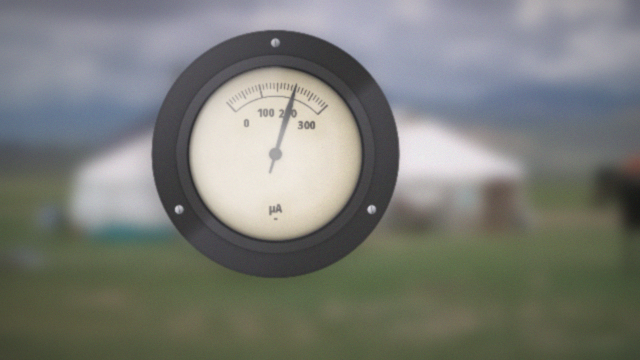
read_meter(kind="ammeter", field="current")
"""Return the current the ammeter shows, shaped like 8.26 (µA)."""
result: 200 (µA)
